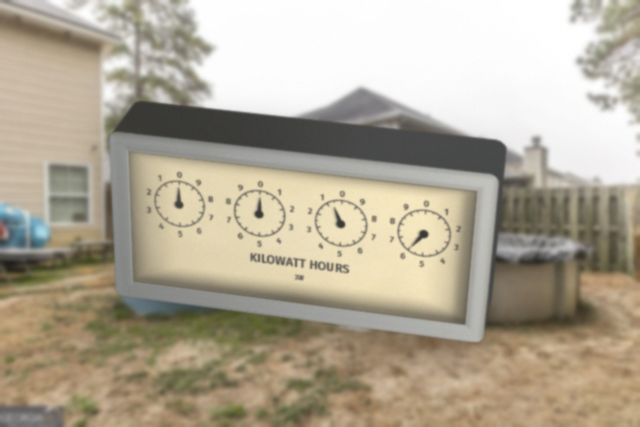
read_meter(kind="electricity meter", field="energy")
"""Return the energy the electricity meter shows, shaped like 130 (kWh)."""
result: 6 (kWh)
